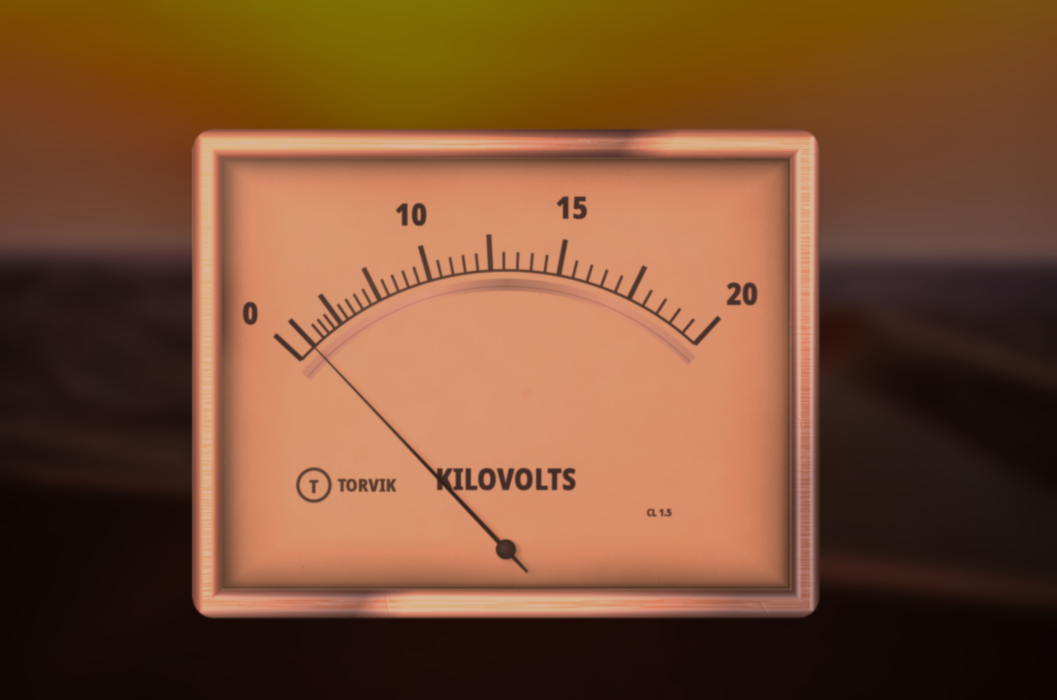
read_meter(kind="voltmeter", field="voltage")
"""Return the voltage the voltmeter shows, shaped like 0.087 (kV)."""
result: 2.5 (kV)
